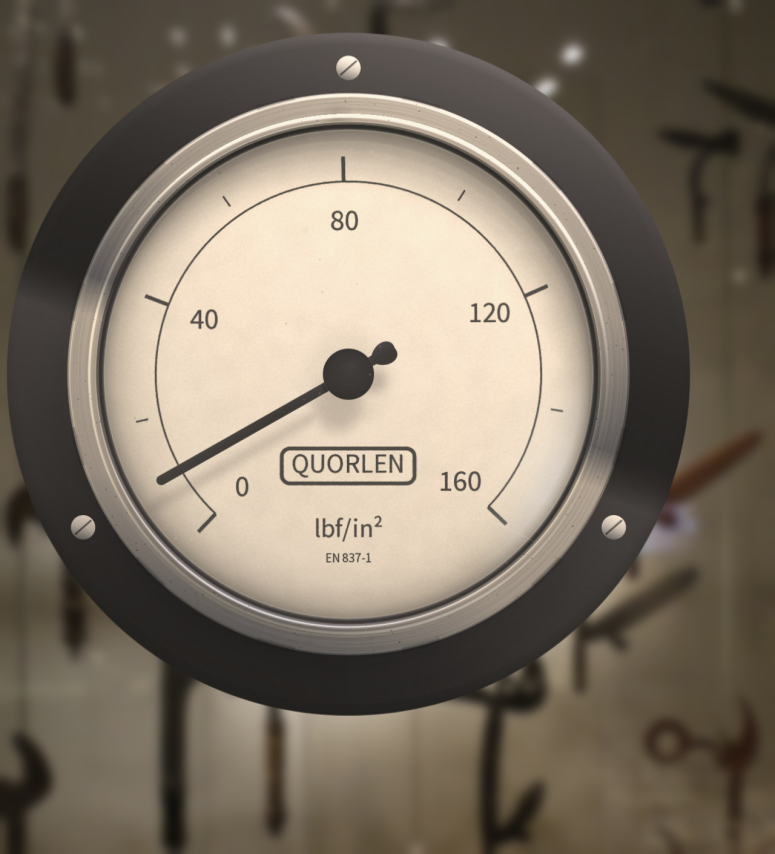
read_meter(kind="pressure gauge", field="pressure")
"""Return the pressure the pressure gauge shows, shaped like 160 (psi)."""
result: 10 (psi)
